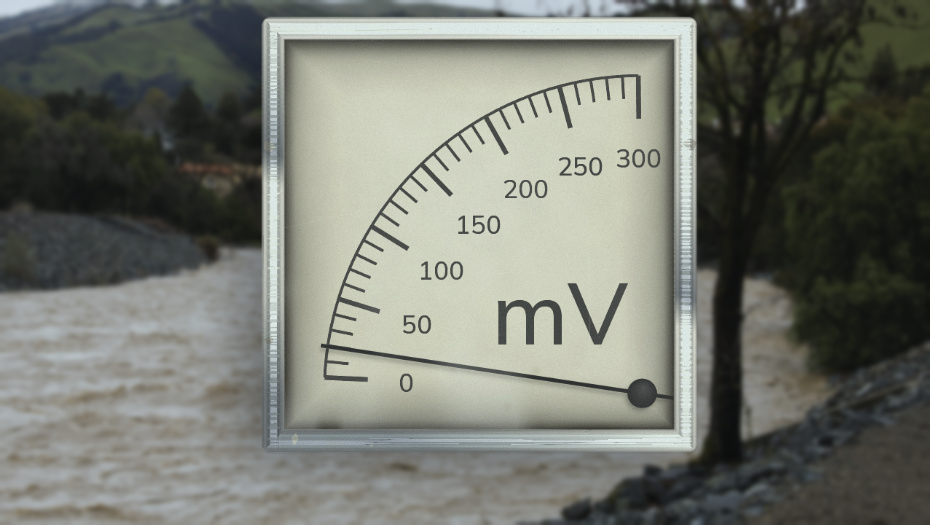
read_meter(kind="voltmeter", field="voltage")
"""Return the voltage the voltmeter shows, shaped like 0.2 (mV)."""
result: 20 (mV)
